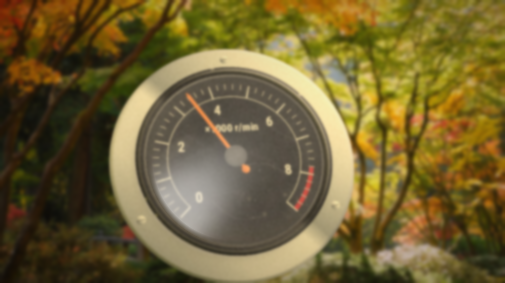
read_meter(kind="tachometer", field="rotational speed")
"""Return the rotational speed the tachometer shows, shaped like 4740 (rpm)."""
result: 3400 (rpm)
